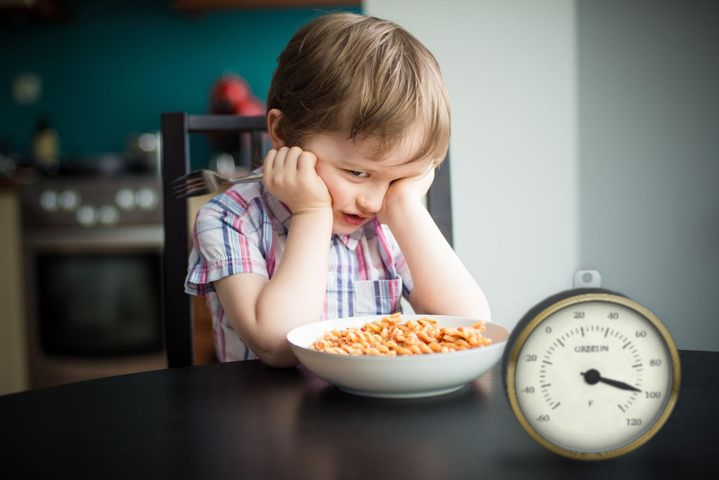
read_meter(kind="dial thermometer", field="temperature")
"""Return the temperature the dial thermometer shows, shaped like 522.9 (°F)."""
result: 100 (°F)
